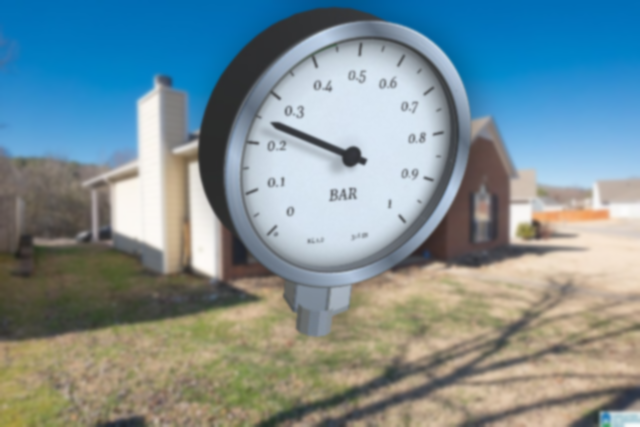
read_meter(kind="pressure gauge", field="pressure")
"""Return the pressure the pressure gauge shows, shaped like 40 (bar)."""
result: 0.25 (bar)
